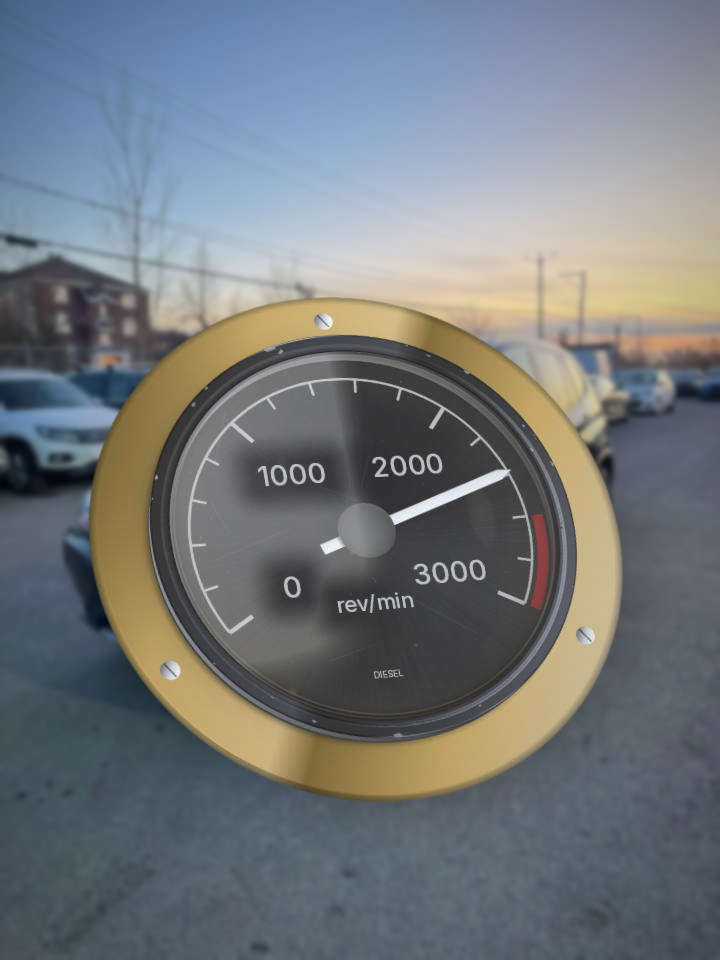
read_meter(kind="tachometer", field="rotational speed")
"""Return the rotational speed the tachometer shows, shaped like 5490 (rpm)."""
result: 2400 (rpm)
